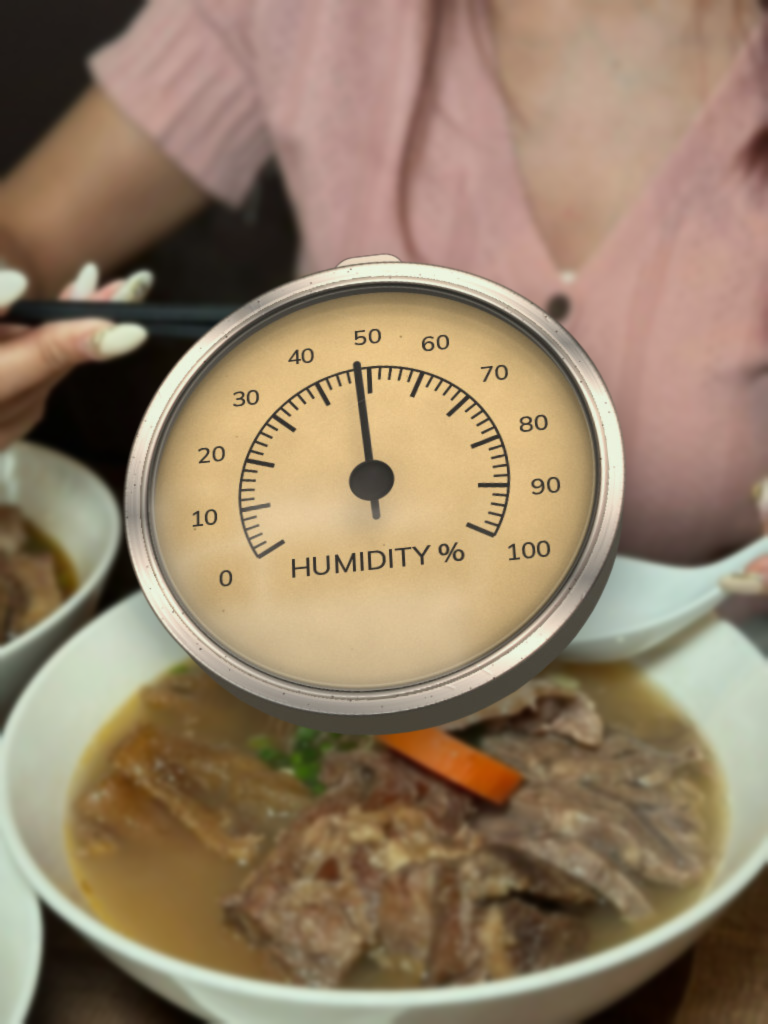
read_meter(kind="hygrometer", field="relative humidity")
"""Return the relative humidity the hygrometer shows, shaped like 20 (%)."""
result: 48 (%)
